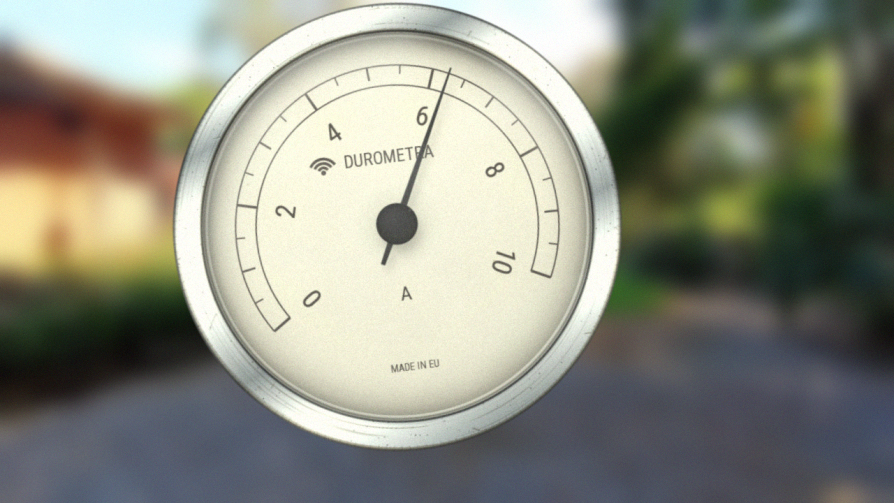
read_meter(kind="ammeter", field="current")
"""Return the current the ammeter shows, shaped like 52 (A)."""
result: 6.25 (A)
